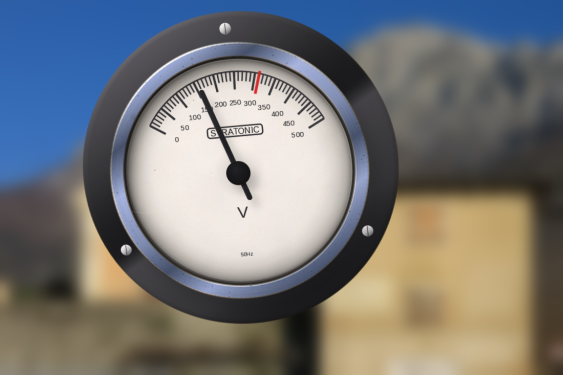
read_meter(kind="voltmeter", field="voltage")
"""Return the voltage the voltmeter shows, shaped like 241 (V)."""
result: 160 (V)
